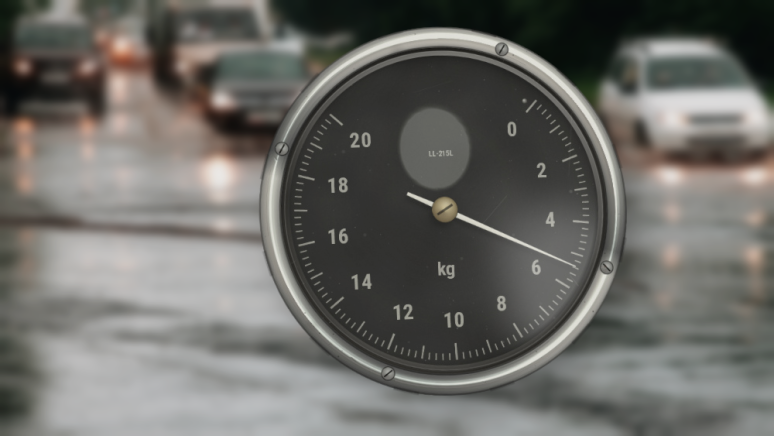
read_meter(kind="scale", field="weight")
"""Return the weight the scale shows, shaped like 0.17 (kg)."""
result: 5.4 (kg)
